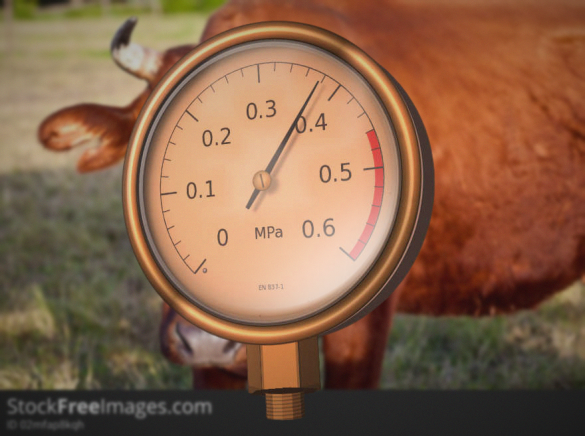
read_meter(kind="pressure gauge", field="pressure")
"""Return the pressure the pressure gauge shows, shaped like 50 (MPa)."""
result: 0.38 (MPa)
